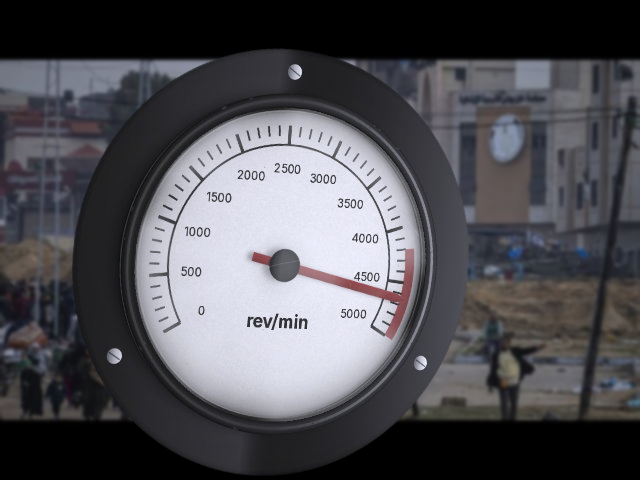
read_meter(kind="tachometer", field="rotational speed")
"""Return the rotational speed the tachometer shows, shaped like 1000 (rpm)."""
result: 4650 (rpm)
